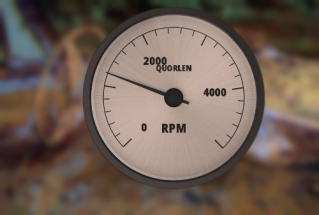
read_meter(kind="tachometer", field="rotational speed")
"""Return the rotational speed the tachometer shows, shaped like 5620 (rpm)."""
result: 1200 (rpm)
